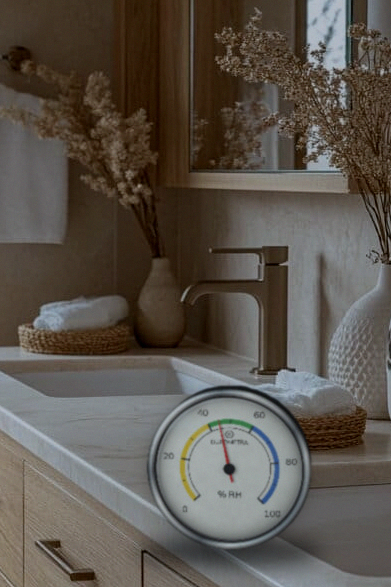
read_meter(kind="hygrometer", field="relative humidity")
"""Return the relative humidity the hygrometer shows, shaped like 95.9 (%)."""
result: 45 (%)
